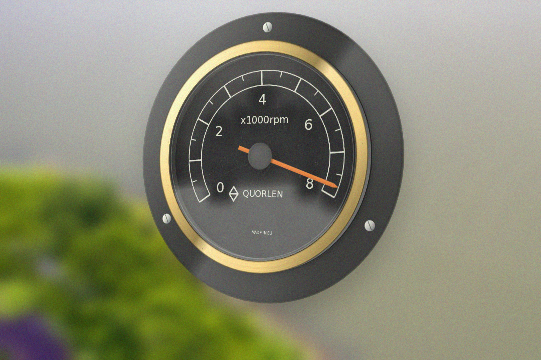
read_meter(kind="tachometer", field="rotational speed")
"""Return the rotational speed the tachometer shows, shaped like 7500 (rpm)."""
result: 7750 (rpm)
